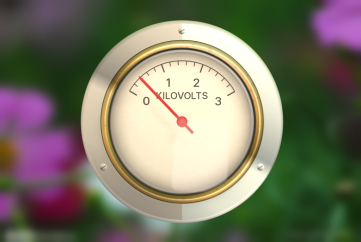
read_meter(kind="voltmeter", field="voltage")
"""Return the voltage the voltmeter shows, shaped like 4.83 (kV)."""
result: 0.4 (kV)
